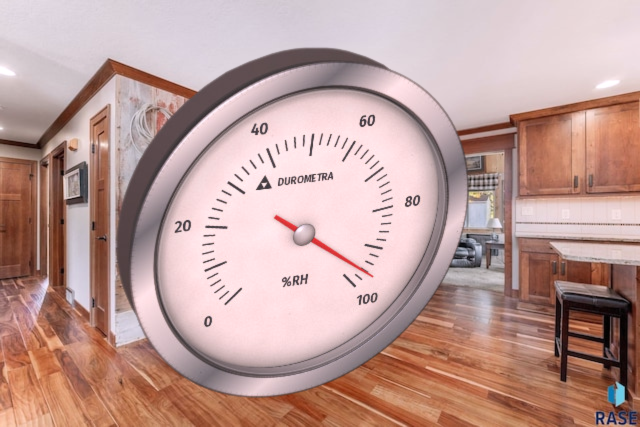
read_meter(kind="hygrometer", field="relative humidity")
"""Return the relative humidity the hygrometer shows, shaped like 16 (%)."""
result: 96 (%)
